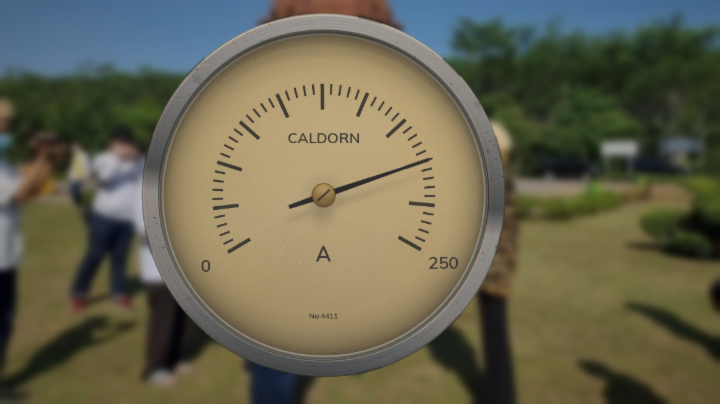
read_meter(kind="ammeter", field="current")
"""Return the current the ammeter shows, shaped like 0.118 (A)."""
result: 200 (A)
